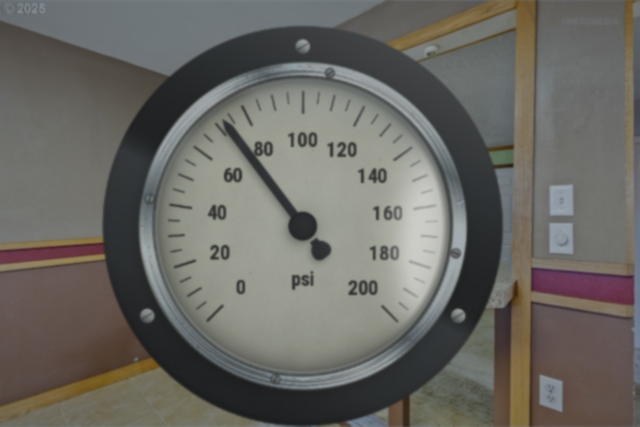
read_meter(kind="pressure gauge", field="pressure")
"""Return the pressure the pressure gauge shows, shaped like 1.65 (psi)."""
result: 72.5 (psi)
